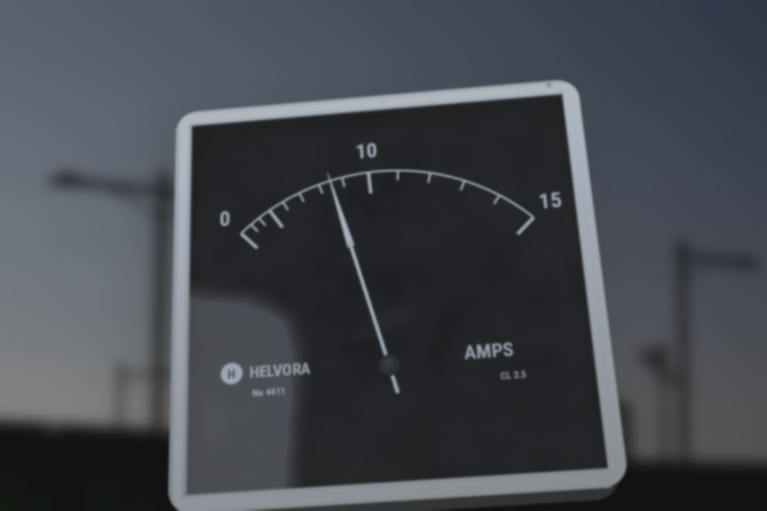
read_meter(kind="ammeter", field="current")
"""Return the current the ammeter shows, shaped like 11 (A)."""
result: 8.5 (A)
